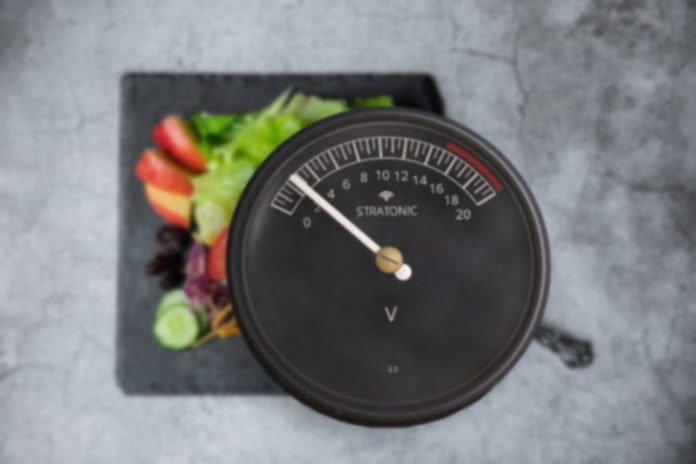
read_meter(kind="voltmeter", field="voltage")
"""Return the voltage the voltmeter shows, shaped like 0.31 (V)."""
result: 2.5 (V)
